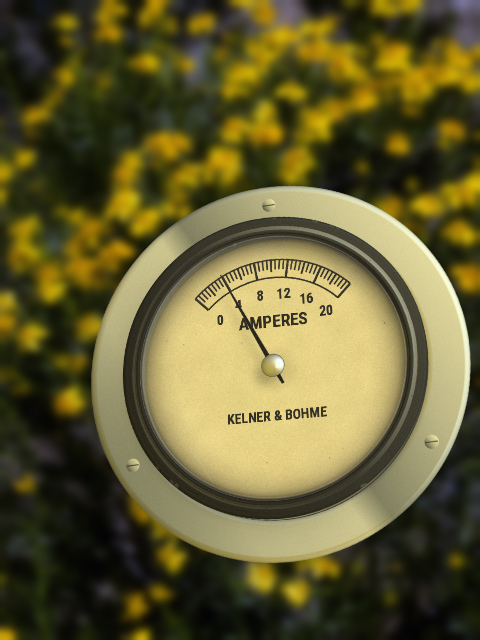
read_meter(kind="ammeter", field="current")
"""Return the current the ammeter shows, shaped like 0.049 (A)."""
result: 4 (A)
